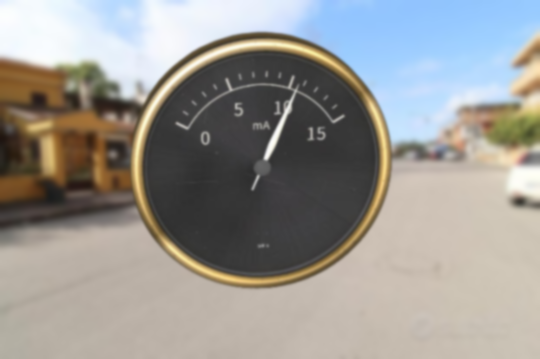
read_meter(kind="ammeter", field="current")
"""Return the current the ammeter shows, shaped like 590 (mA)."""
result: 10.5 (mA)
